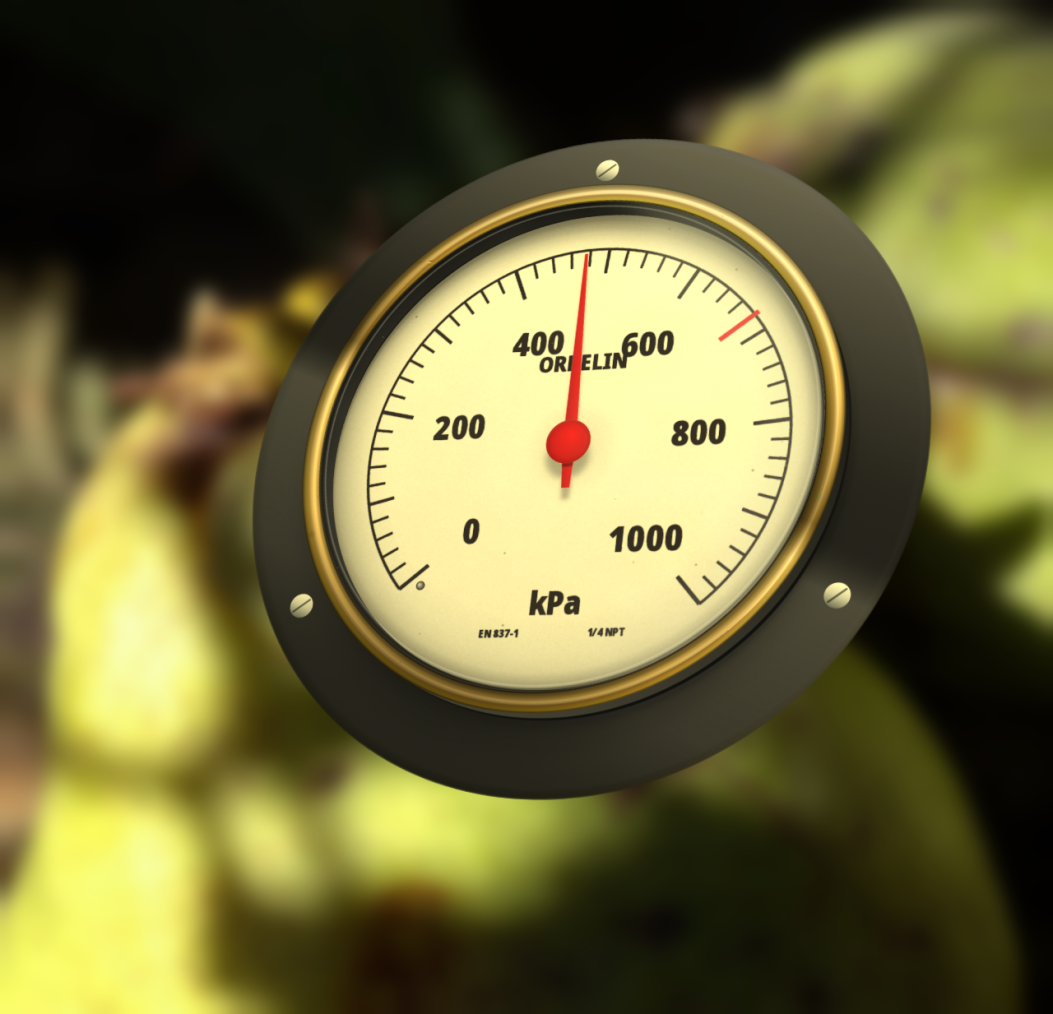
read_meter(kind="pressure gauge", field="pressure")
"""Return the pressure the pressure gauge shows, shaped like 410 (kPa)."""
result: 480 (kPa)
